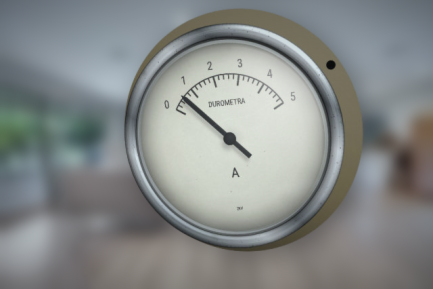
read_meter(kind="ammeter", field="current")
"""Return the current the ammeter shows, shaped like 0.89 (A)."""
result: 0.6 (A)
